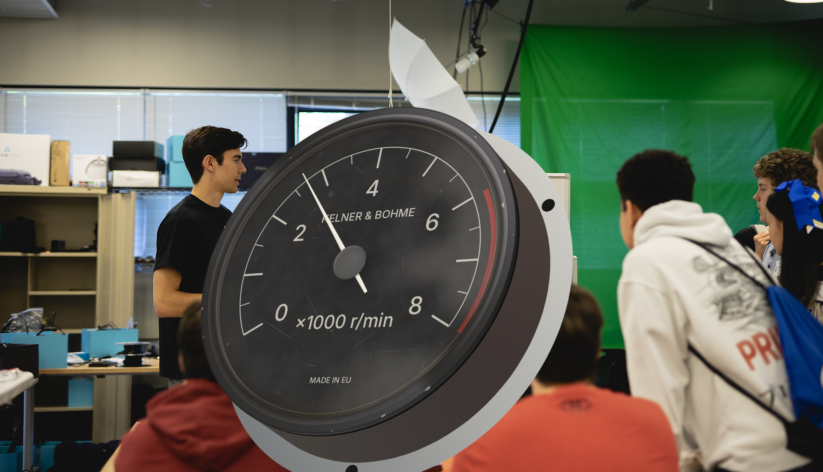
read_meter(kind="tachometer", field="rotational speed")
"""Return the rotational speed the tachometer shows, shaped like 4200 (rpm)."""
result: 2750 (rpm)
